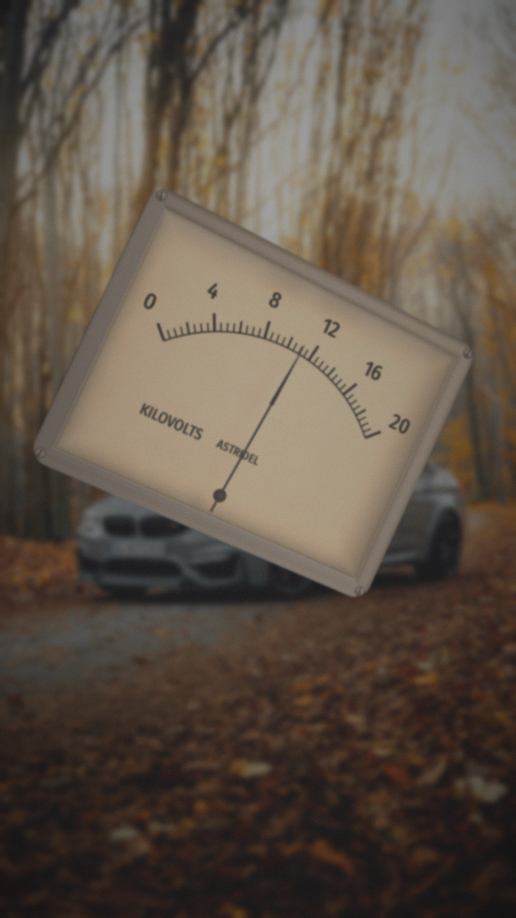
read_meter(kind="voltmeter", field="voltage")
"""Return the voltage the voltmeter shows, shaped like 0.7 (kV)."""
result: 11 (kV)
